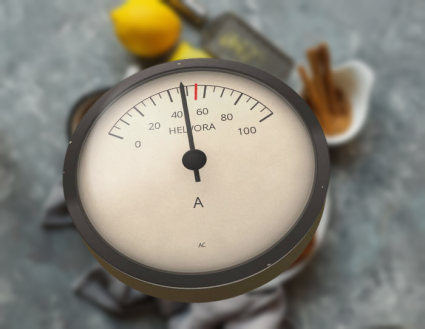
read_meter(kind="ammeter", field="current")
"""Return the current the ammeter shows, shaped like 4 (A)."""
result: 47.5 (A)
